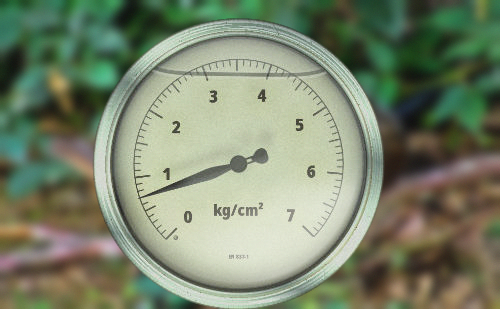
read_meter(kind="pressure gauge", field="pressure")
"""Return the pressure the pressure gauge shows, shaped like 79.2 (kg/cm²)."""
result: 0.7 (kg/cm²)
